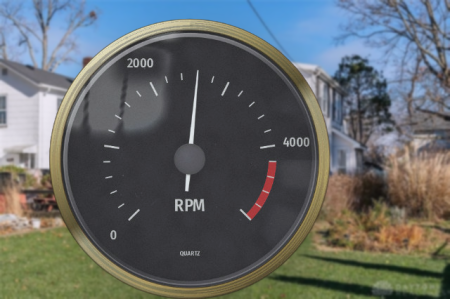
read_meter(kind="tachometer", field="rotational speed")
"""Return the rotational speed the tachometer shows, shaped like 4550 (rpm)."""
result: 2600 (rpm)
